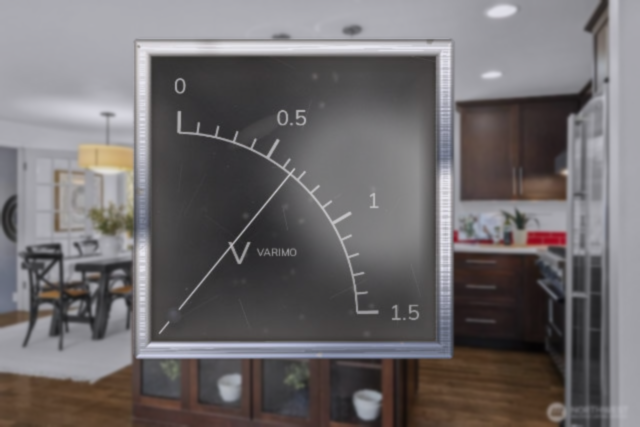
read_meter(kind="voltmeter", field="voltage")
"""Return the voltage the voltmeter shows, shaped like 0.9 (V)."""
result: 0.65 (V)
